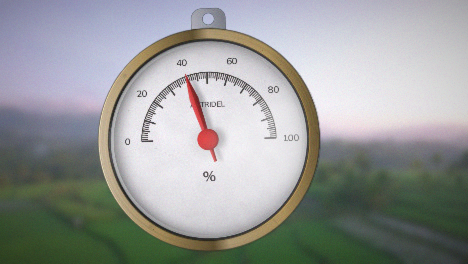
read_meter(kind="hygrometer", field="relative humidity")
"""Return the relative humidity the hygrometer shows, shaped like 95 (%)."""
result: 40 (%)
